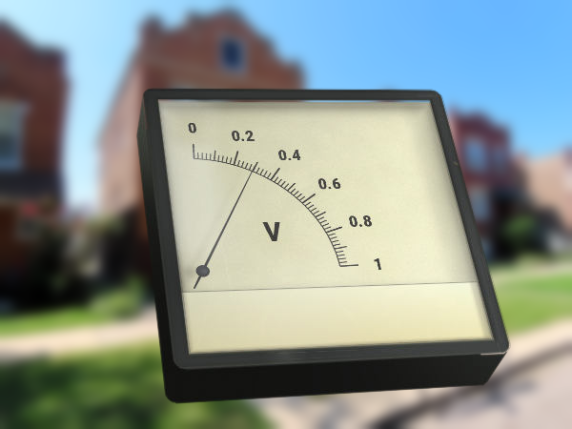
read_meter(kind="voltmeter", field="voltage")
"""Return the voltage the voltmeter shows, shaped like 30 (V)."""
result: 0.3 (V)
